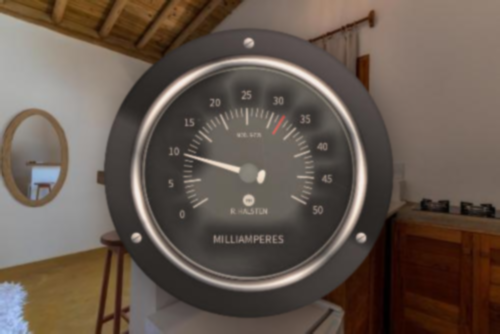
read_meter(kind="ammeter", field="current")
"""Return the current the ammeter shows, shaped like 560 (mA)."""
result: 10 (mA)
